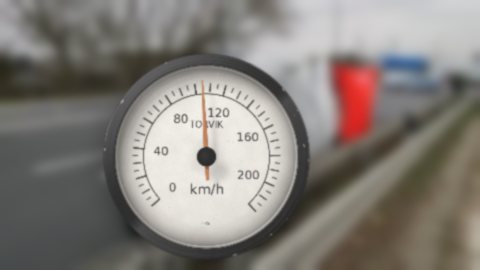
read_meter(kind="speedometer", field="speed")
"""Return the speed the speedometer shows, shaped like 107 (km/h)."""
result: 105 (km/h)
